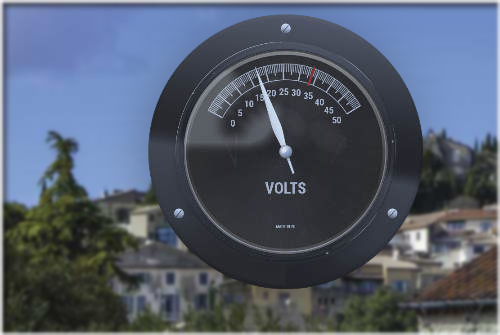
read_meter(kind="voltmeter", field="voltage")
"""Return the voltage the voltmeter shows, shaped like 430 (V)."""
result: 17.5 (V)
